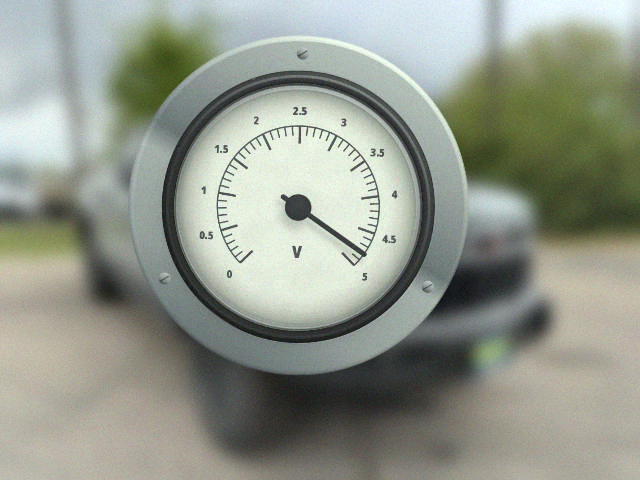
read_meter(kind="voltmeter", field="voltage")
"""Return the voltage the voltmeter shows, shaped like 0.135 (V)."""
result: 4.8 (V)
